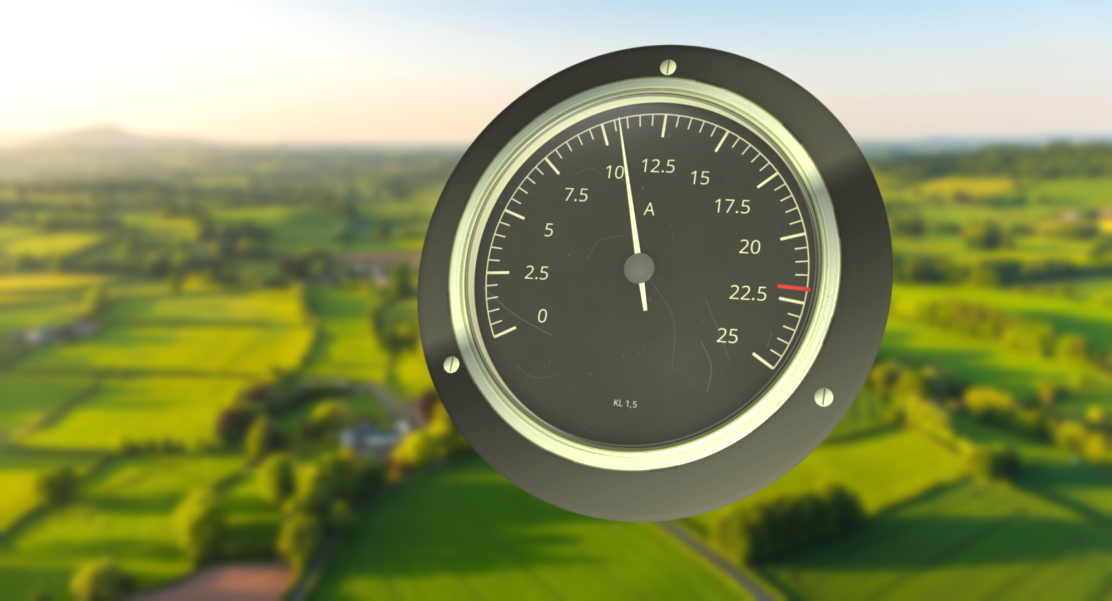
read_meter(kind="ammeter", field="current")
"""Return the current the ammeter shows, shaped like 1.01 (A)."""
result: 10.75 (A)
